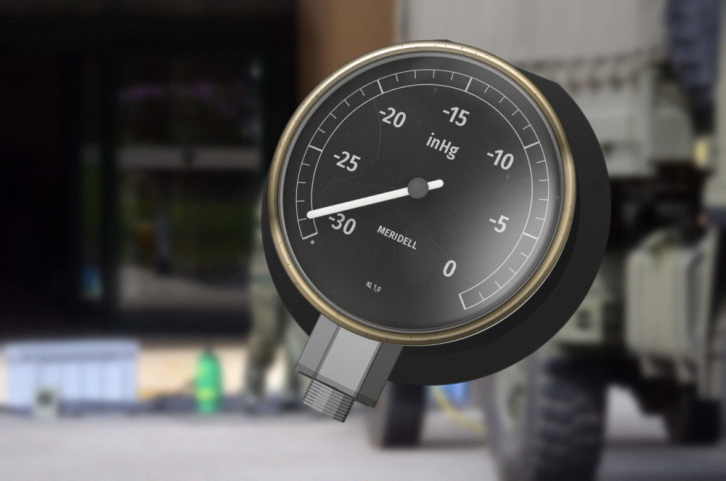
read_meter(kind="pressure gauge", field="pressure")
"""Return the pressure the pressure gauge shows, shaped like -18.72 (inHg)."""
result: -29 (inHg)
